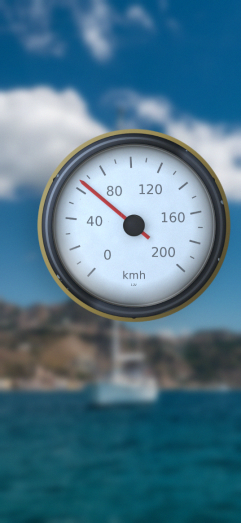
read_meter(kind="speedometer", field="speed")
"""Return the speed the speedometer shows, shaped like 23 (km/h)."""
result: 65 (km/h)
